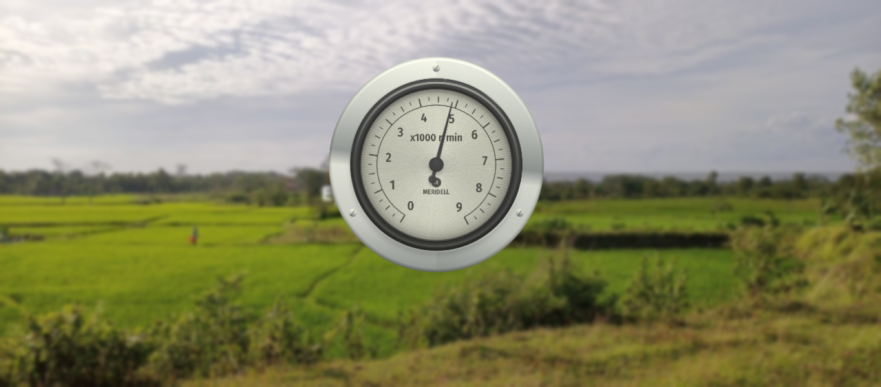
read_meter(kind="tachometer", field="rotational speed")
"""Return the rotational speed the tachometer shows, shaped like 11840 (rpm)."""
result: 4875 (rpm)
